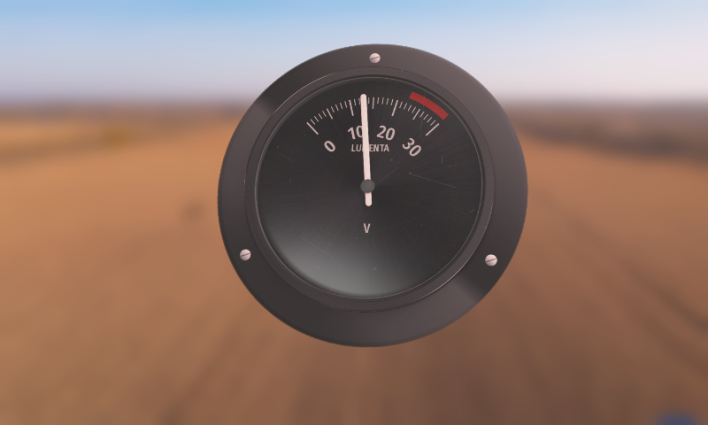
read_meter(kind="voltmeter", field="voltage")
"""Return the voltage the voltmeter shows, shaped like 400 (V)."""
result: 13 (V)
